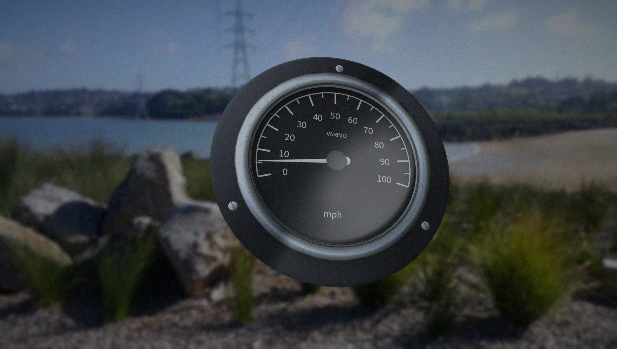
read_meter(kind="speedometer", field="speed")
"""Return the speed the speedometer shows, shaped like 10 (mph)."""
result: 5 (mph)
